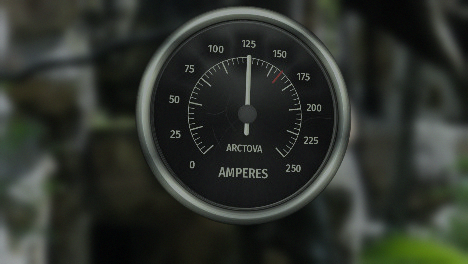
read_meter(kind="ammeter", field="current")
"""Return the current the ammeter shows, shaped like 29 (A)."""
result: 125 (A)
